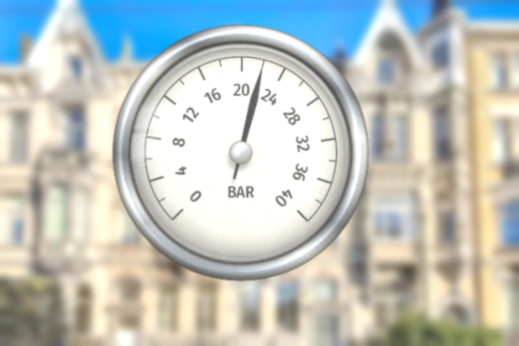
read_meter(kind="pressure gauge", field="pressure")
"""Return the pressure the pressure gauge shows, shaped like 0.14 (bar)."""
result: 22 (bar)
